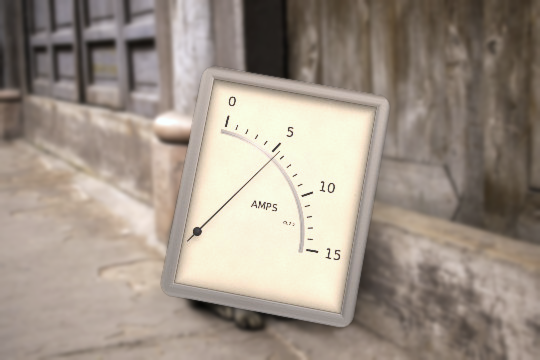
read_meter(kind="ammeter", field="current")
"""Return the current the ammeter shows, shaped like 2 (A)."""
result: 5.5 (A)
